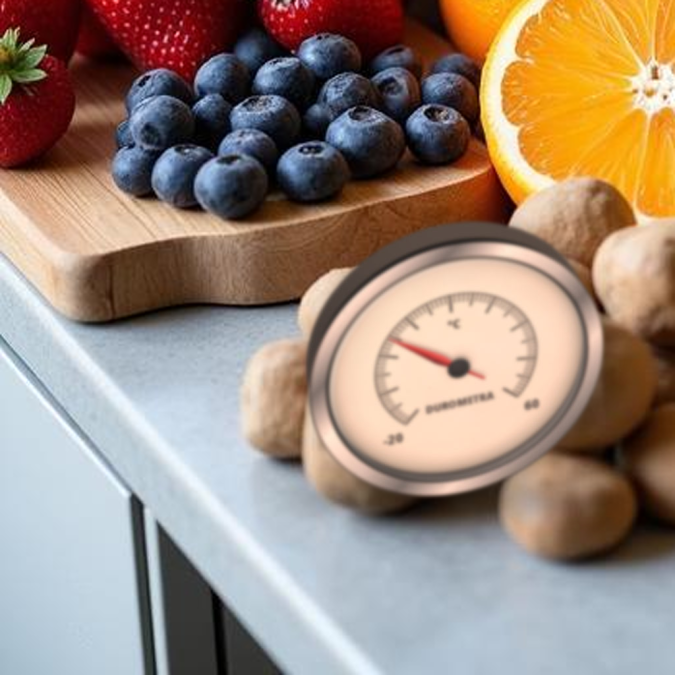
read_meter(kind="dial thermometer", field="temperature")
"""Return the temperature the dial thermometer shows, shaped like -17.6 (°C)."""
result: 5 (°C)
